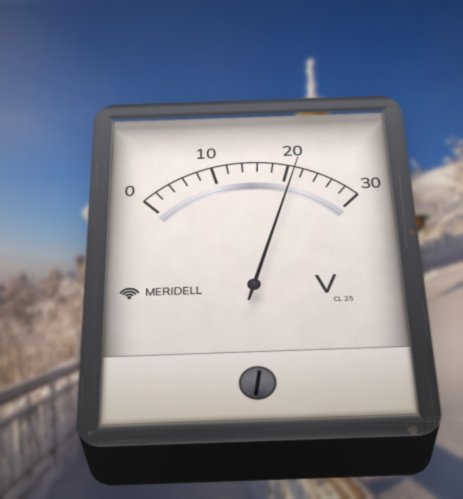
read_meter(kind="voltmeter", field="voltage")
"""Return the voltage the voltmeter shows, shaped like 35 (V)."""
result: 21 (V)
